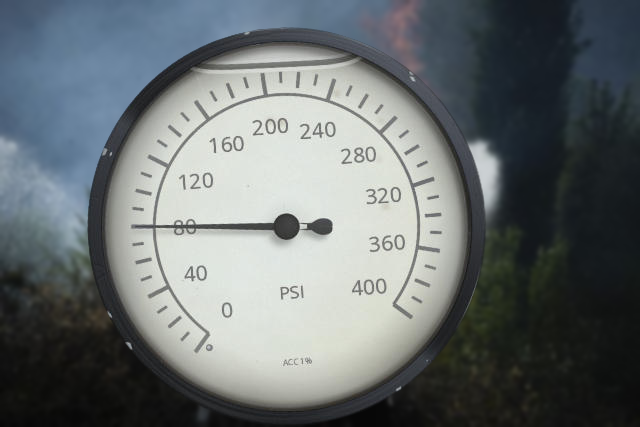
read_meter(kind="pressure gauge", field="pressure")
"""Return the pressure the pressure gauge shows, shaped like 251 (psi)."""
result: 80 (psi)
